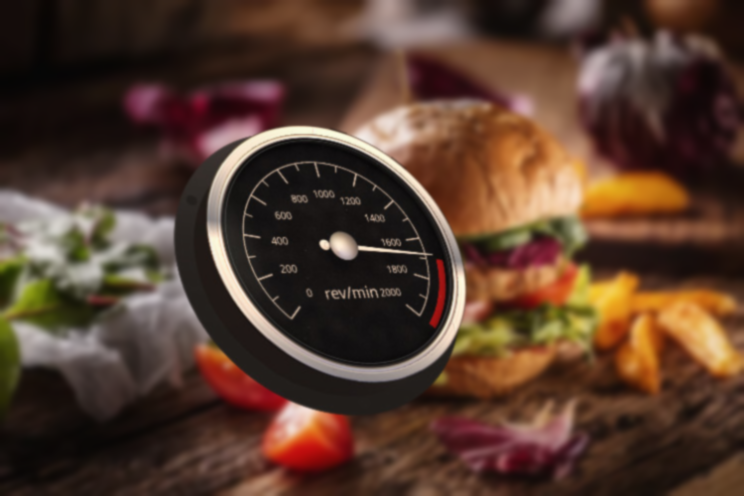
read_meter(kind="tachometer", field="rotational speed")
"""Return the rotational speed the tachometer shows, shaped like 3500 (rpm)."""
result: 1700 (rpm)
